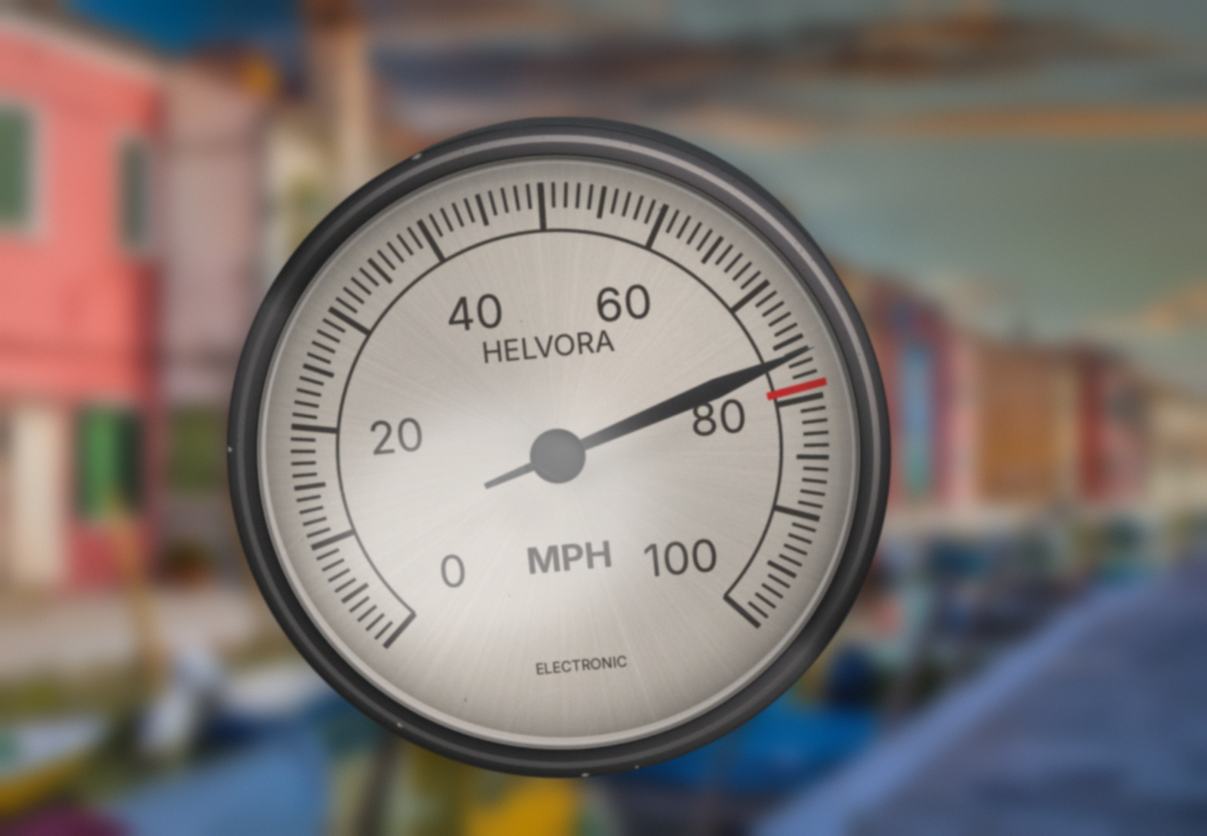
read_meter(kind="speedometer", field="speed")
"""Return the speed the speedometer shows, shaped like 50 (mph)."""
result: 76 (mph)
